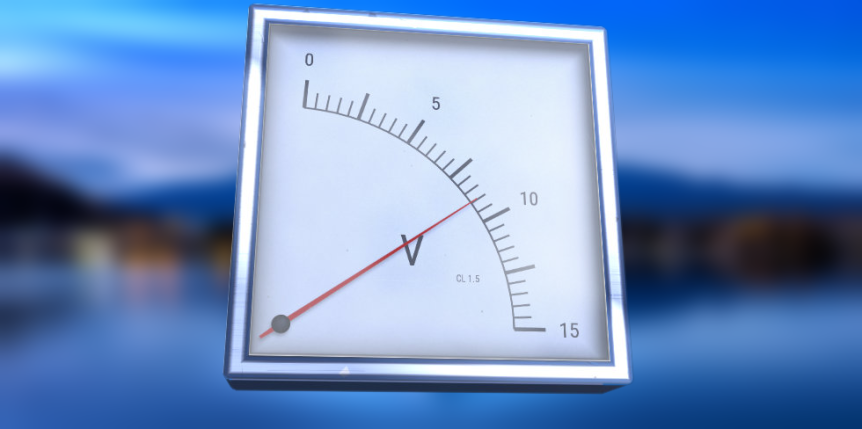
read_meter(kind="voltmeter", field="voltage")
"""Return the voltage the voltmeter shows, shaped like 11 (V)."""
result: 9 (V)
